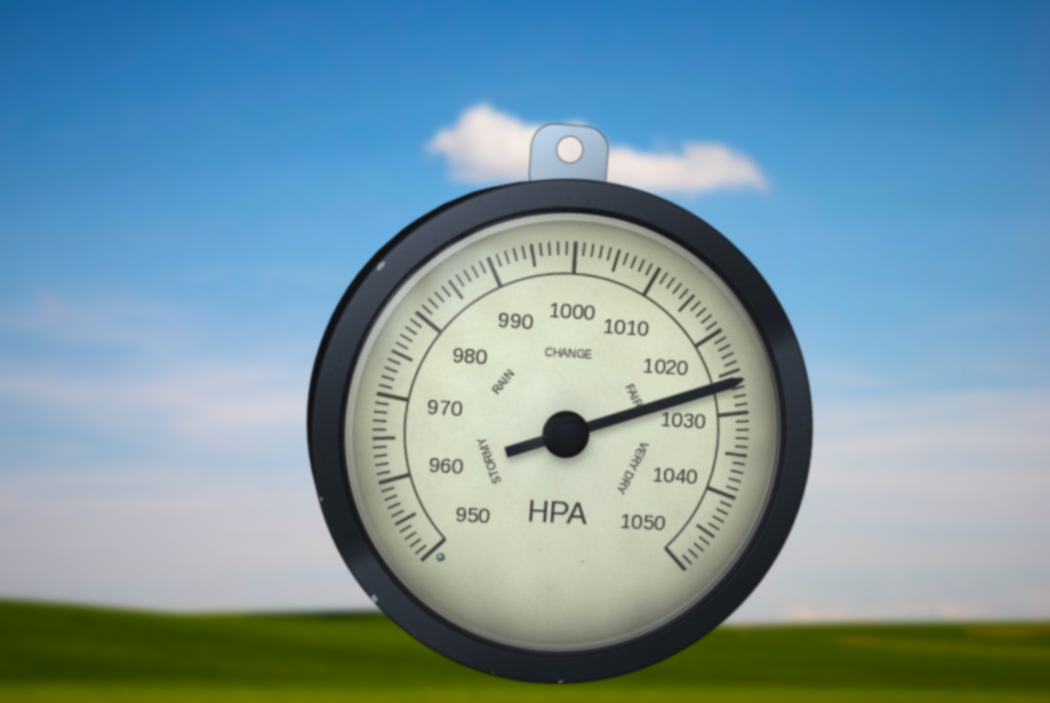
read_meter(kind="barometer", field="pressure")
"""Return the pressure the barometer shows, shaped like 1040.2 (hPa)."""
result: 1026 (hPa)
